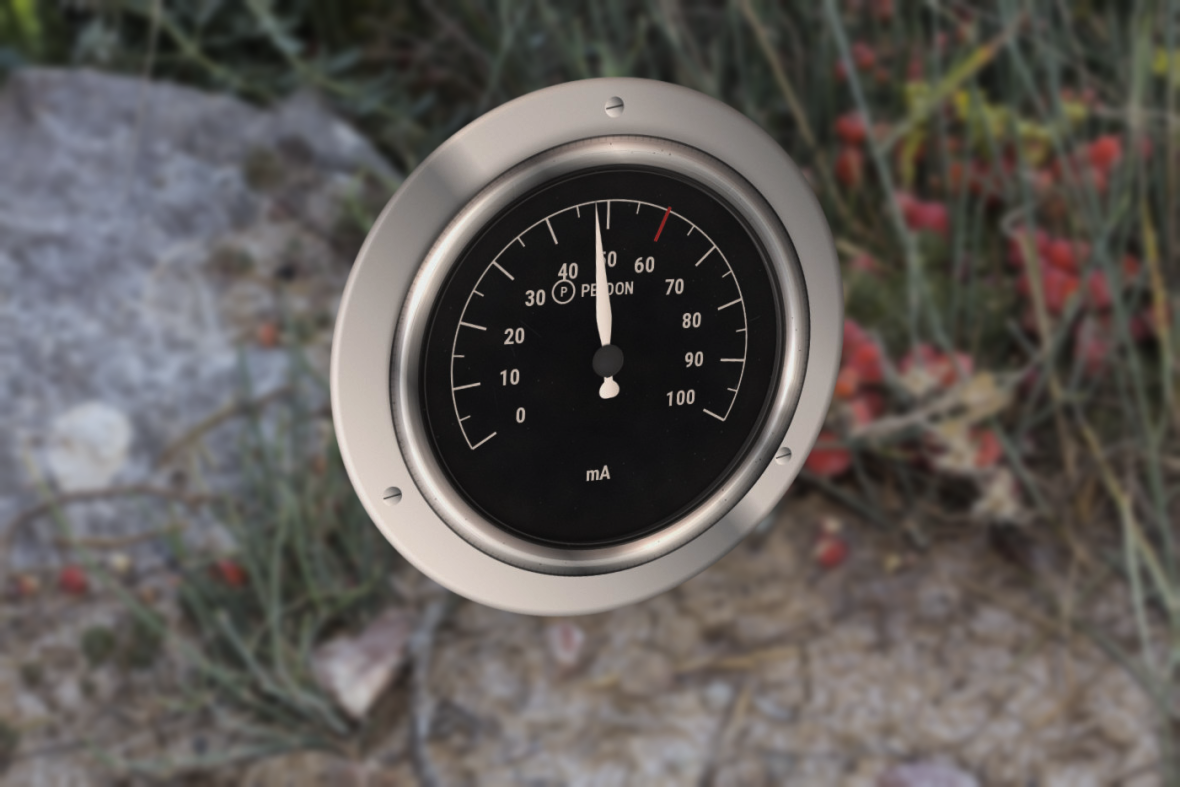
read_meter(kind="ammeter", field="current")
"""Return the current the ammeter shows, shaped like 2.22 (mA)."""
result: 47.5 (mA)
